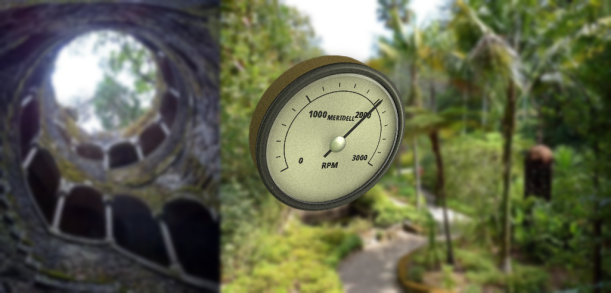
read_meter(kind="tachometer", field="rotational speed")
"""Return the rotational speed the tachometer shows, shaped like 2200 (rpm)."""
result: 2000 (rpm)
